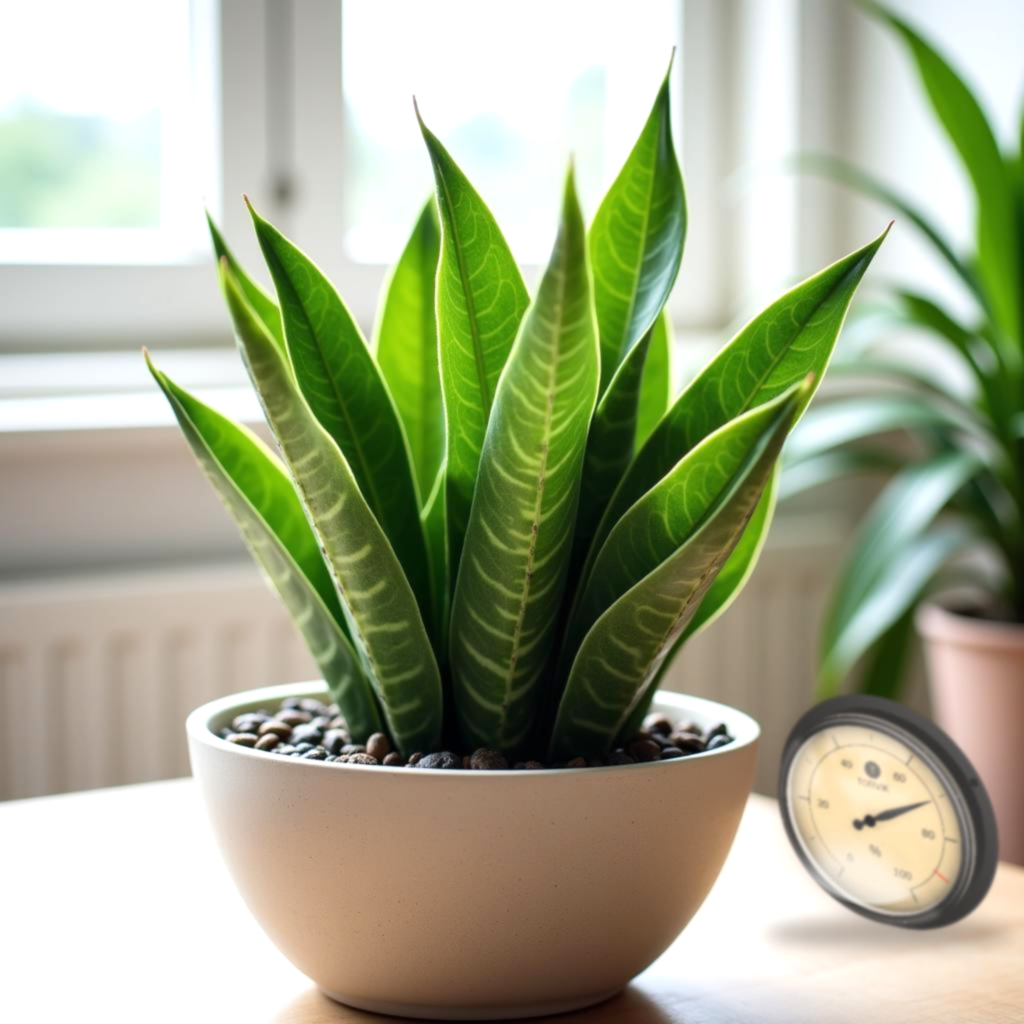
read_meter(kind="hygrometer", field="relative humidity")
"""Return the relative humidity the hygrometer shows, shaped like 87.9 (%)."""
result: 70 (%)
